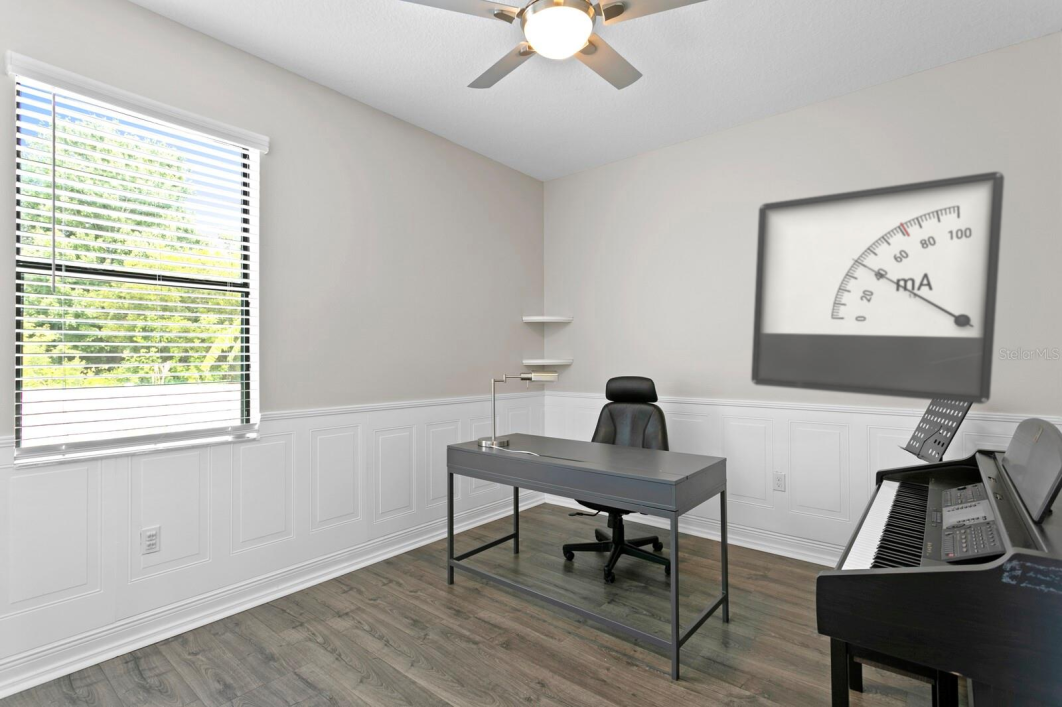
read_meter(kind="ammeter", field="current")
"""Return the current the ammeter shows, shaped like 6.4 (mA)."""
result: 40 (mA)
